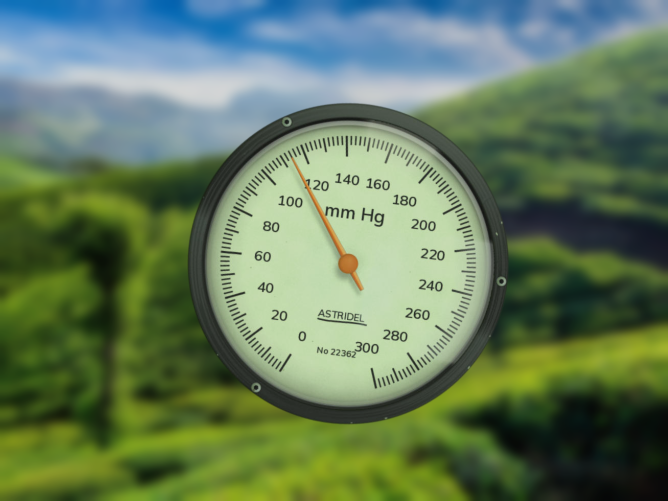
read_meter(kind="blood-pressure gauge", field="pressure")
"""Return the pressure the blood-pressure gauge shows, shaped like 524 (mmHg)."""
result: 114 (mmHg)
